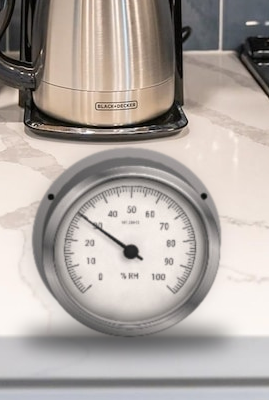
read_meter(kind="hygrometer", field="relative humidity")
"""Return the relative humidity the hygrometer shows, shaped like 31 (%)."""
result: 30 (%)
